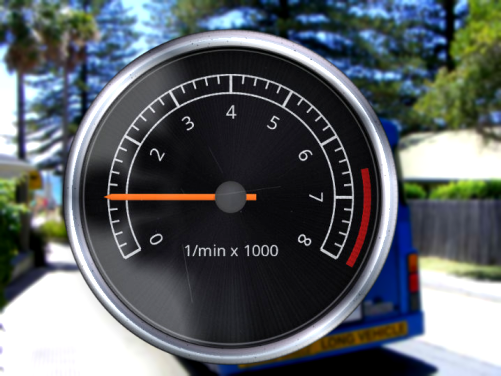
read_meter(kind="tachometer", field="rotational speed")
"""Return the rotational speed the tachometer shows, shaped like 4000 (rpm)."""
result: 1000 (rpm)
